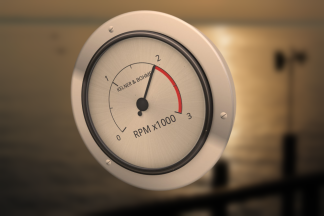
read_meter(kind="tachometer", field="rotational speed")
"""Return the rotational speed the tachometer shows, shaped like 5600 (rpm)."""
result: 2000 (rpm)
